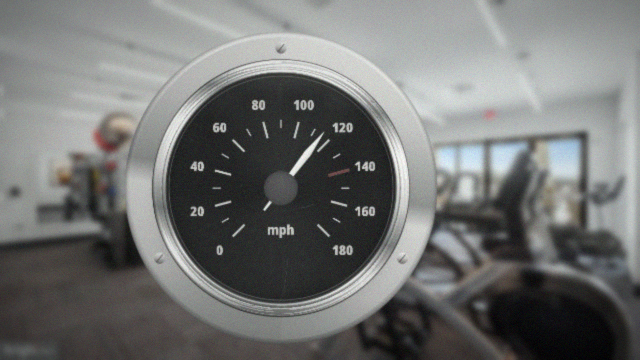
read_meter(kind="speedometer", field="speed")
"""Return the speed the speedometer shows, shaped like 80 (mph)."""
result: 115 (mph)
